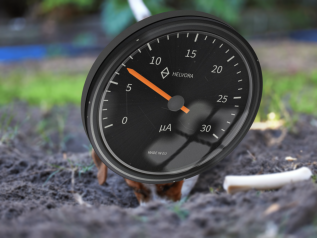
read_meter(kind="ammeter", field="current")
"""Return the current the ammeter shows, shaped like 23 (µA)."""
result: 7 (µA)
